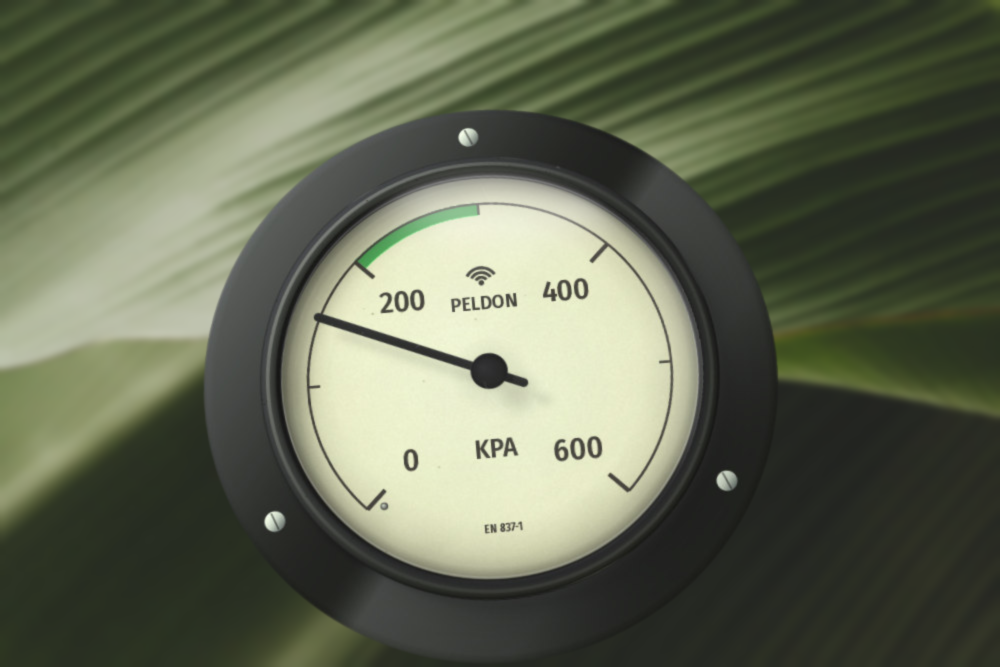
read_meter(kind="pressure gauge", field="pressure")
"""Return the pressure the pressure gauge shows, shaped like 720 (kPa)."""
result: 150 (kPa)
